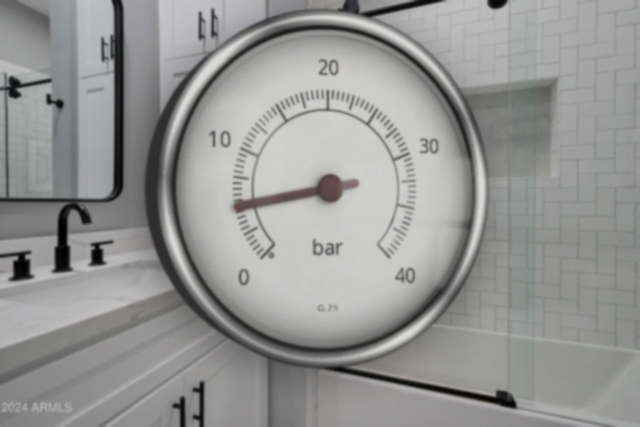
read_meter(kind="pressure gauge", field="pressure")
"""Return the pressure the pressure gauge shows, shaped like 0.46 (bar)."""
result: 5 (bar)
